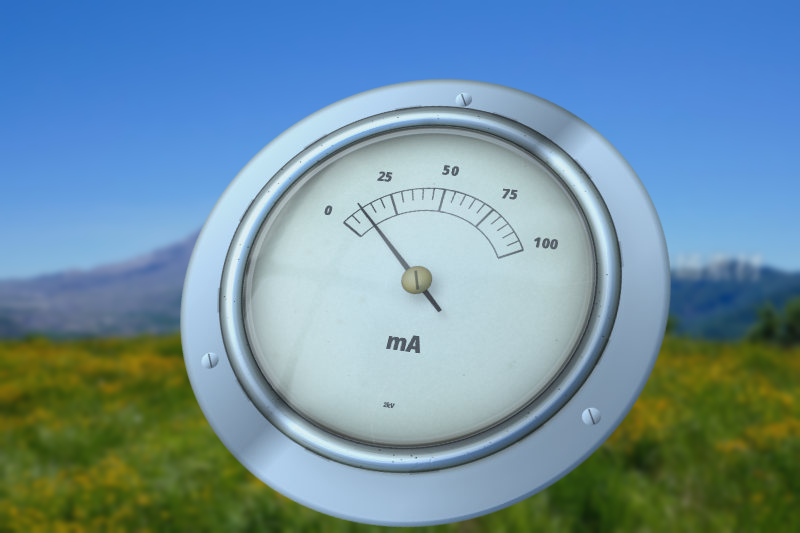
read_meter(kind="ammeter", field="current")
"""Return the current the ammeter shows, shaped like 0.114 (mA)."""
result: 10 (mA)
